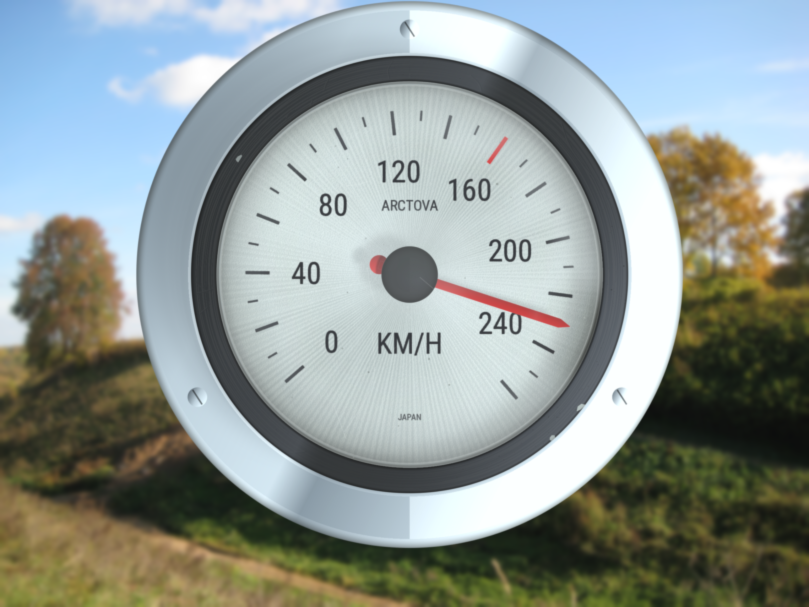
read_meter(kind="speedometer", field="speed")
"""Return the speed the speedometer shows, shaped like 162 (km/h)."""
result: 230 (km/h)
